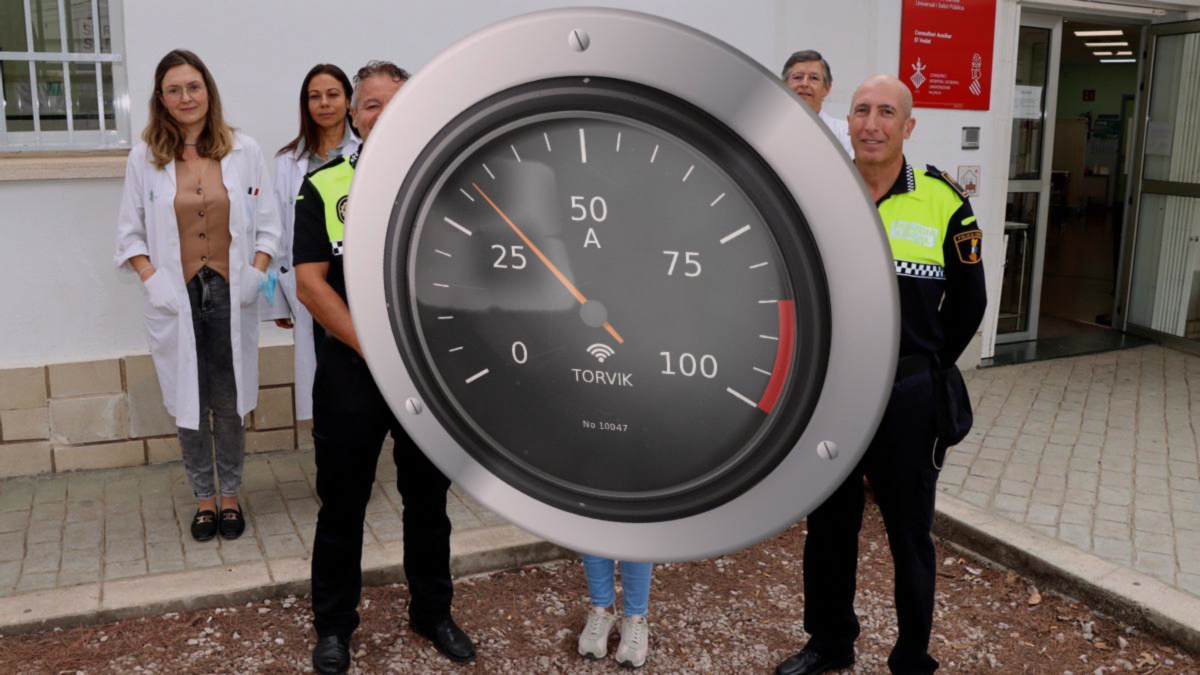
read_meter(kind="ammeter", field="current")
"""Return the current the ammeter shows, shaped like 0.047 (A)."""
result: 32.5 (A)
